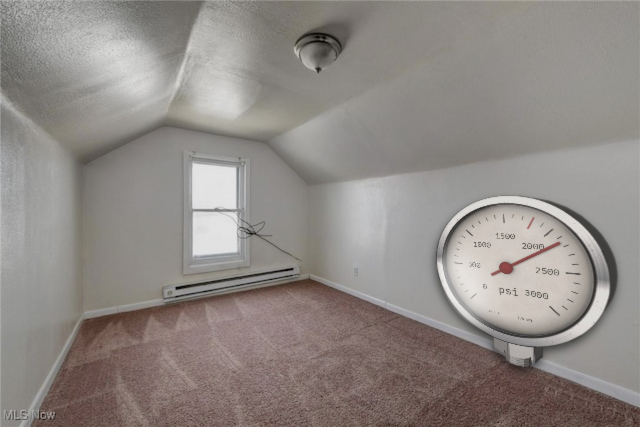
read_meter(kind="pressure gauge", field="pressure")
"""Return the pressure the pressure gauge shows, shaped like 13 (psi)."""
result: 2150 (psi)
